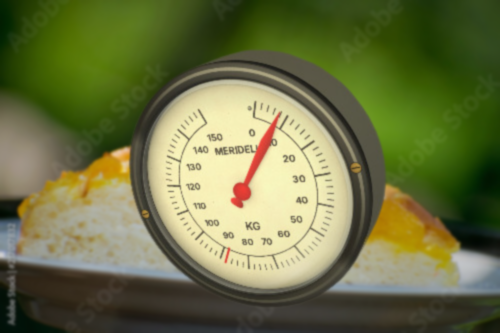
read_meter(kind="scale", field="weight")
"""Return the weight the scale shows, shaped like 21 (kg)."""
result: 8 (kg)
